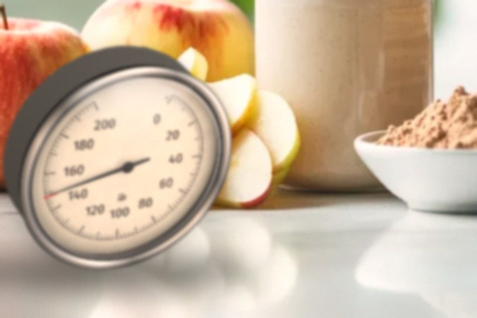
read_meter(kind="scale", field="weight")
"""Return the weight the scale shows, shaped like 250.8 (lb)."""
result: 150 (lb)
